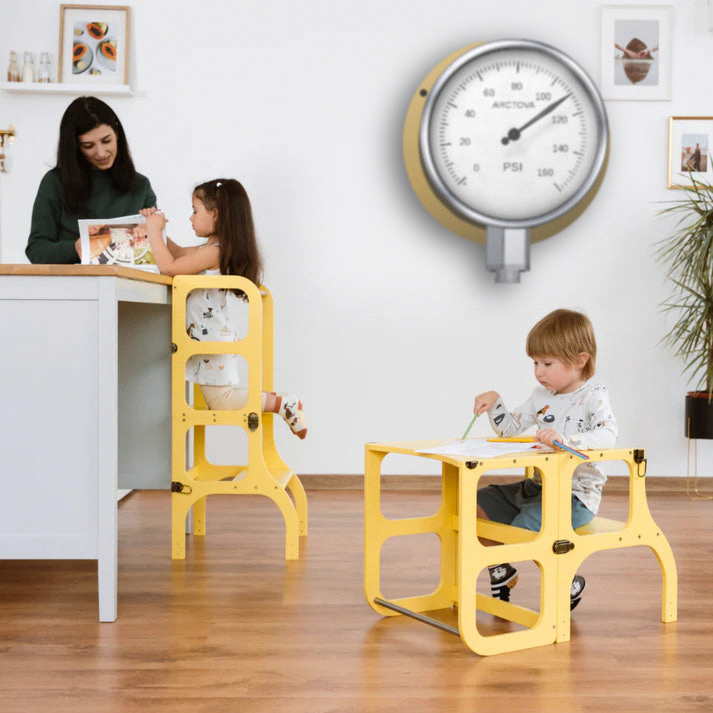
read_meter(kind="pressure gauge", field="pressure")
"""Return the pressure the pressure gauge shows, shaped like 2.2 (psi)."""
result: 110 (psi)
